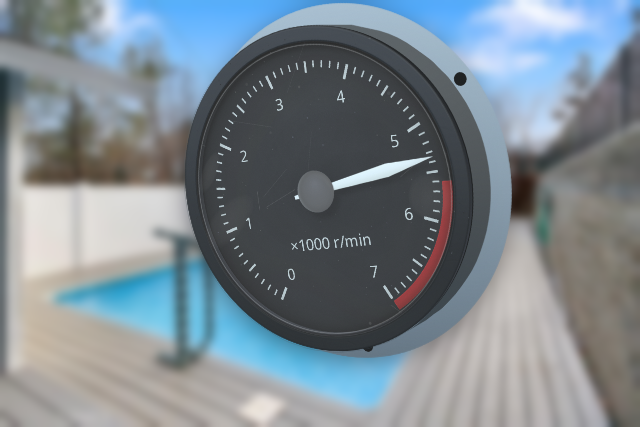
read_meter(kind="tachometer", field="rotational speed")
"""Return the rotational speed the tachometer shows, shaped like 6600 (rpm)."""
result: 5350 (rpm)
